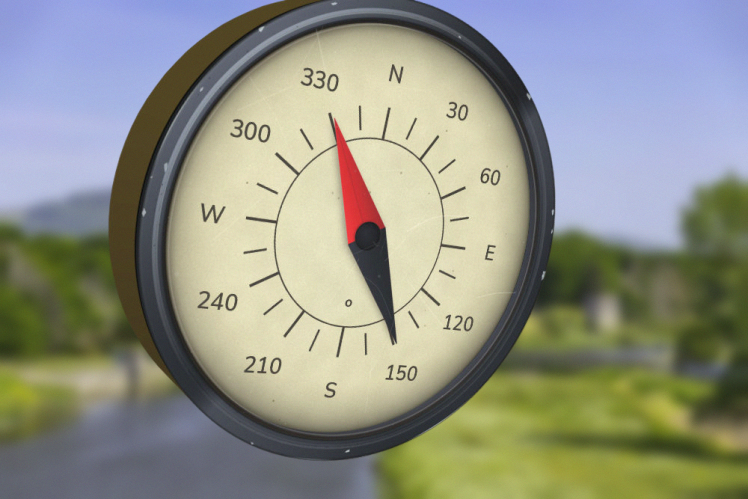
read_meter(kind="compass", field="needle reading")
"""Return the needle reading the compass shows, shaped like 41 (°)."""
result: 330 (°)
